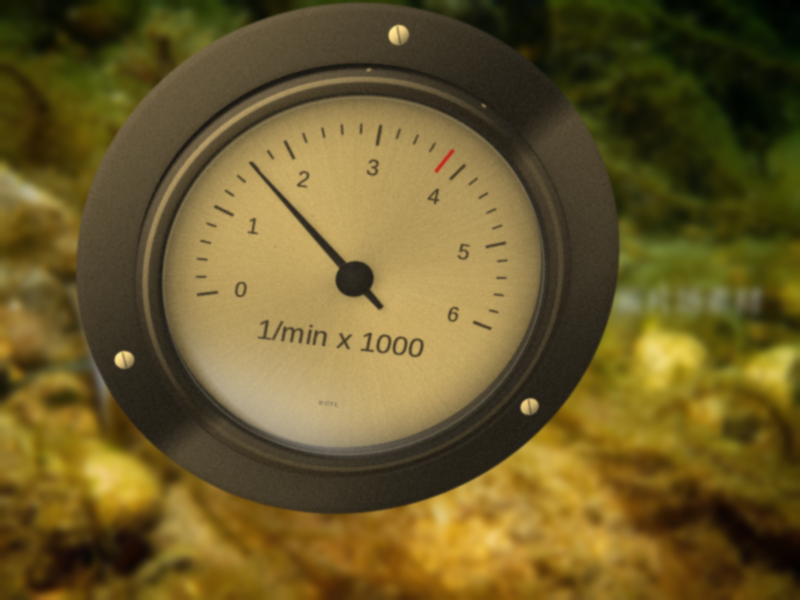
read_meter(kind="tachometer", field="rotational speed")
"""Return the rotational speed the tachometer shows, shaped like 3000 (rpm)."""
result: 1600 (rpm)
